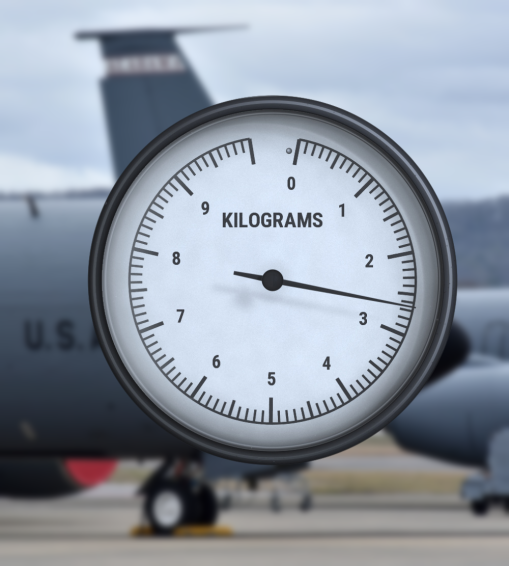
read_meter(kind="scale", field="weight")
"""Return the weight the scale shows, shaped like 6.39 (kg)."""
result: 2.65 (kg)
